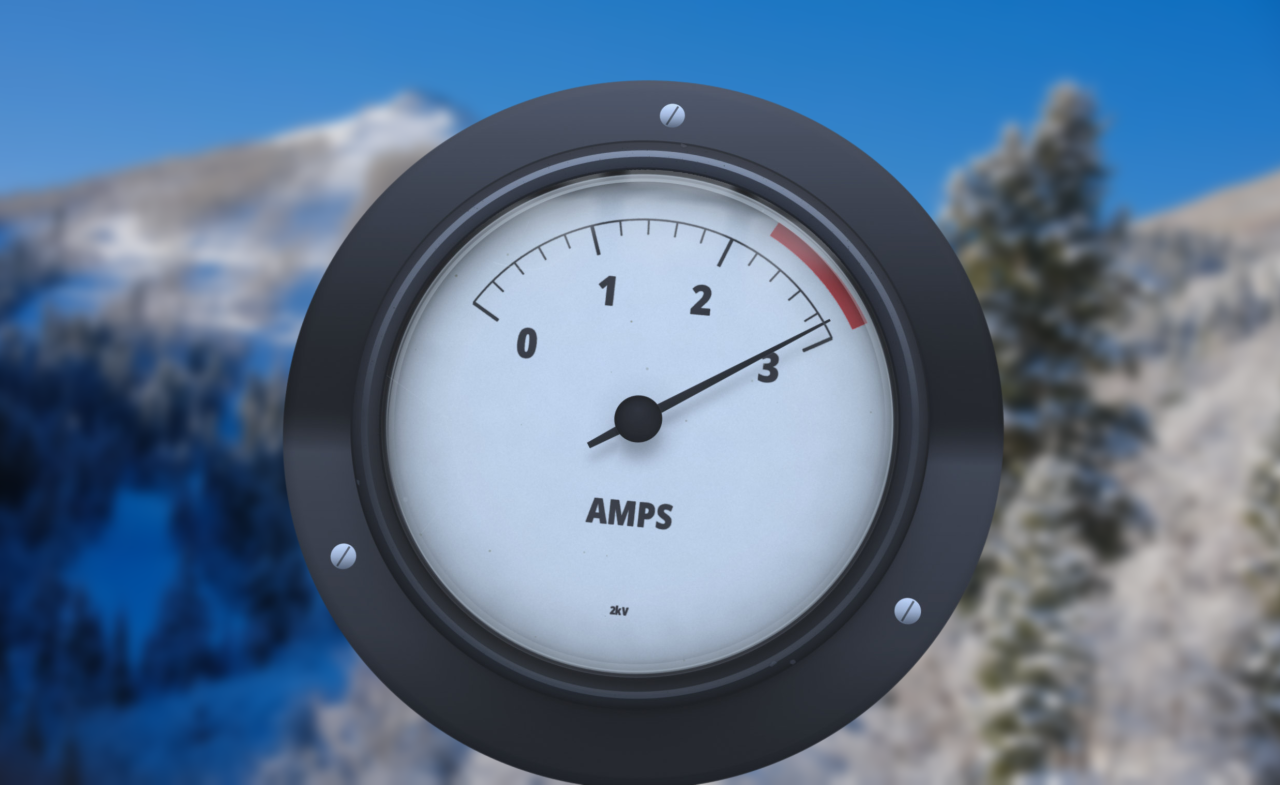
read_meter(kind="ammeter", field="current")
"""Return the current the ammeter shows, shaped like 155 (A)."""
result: 2.9 (A)
